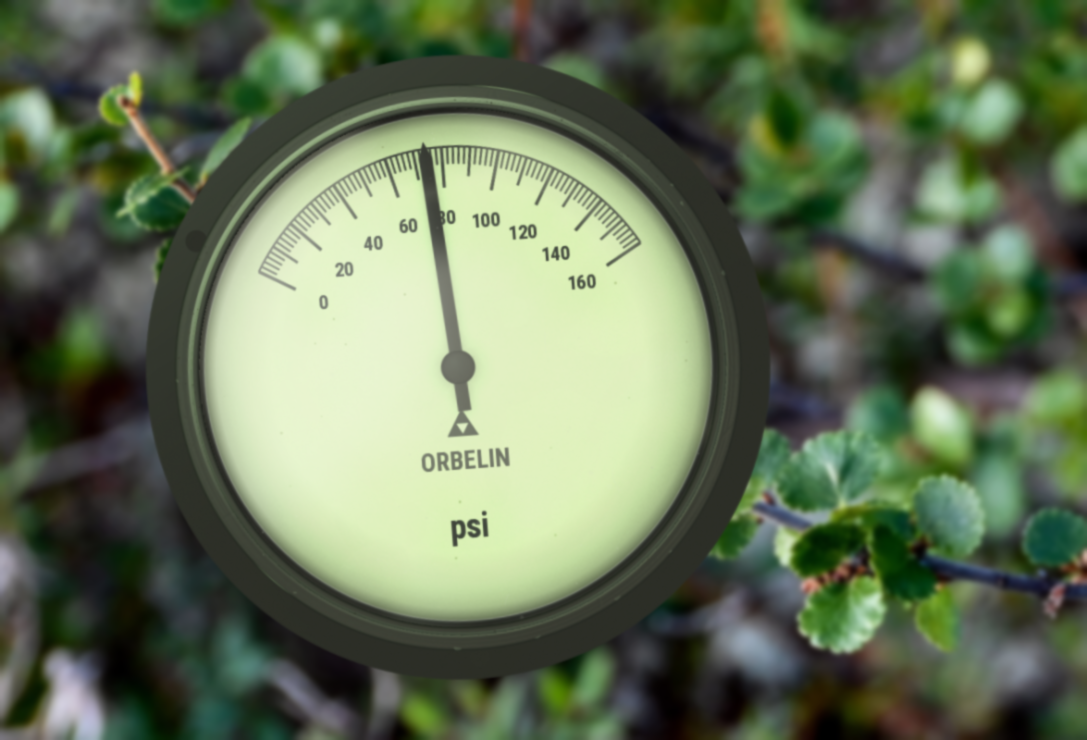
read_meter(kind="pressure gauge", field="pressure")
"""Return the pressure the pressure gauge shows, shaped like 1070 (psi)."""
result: 74 (psi)
